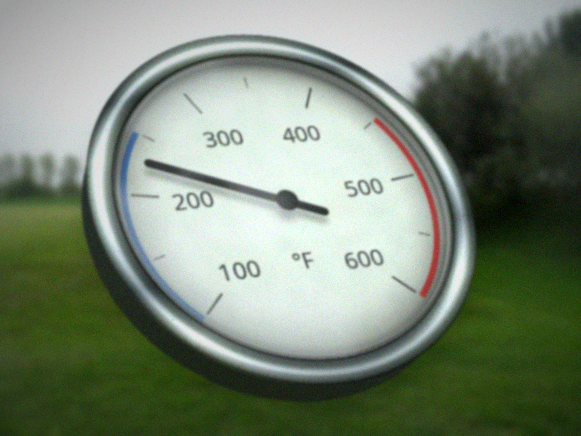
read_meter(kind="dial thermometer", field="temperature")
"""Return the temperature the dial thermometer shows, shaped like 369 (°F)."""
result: 225 (°F)
